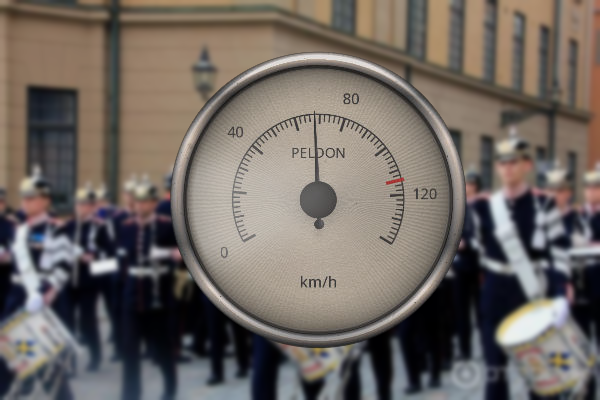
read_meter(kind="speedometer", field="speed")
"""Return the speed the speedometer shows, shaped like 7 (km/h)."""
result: 68 (km/h)
